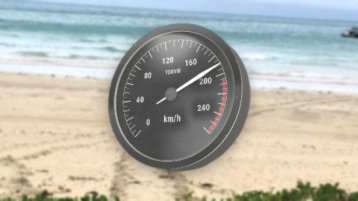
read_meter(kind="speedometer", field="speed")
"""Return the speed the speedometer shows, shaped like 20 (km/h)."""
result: 190 (km/h)
